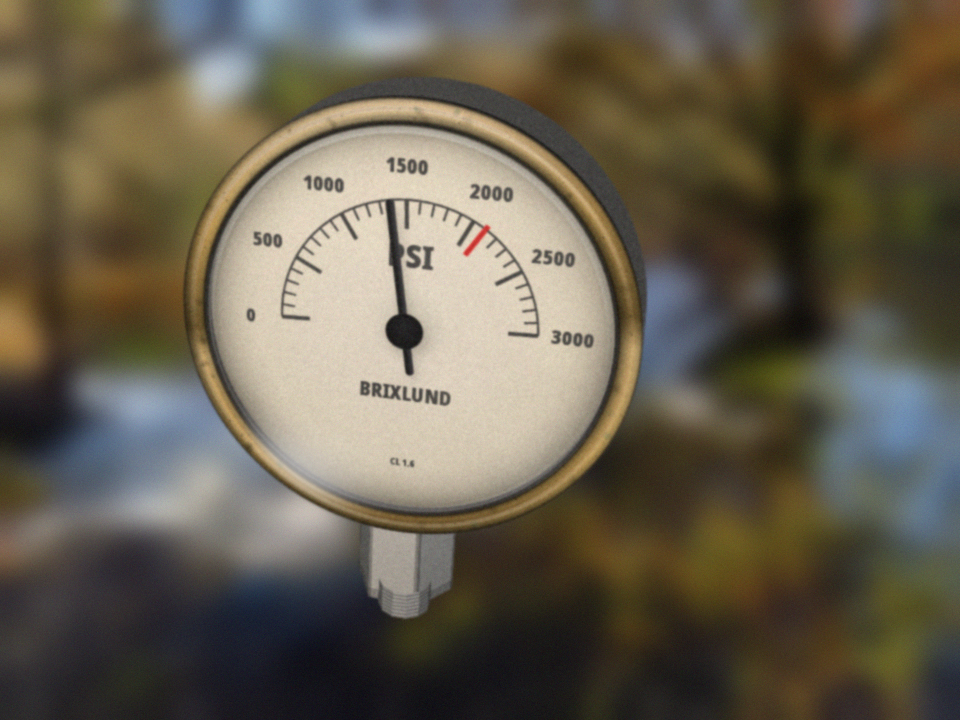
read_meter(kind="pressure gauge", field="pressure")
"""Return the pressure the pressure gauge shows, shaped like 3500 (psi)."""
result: 1400 (psi)
